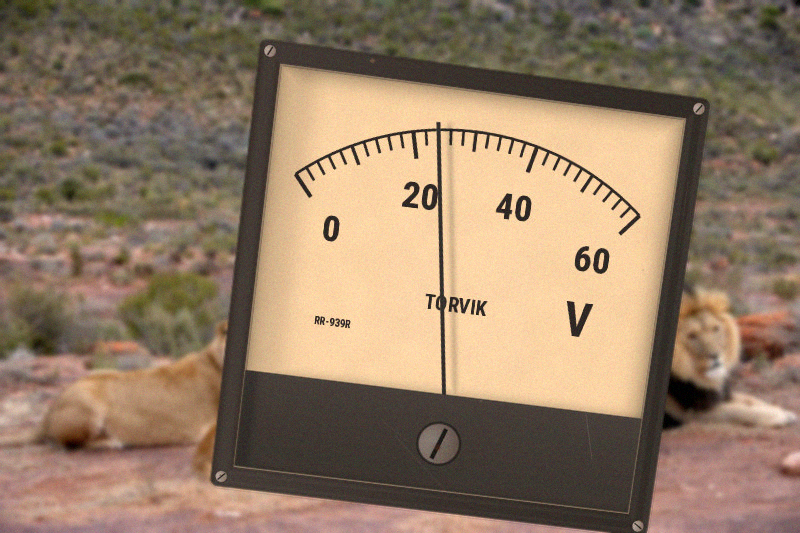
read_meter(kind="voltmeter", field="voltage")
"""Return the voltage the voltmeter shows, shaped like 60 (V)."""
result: 24 (V)
